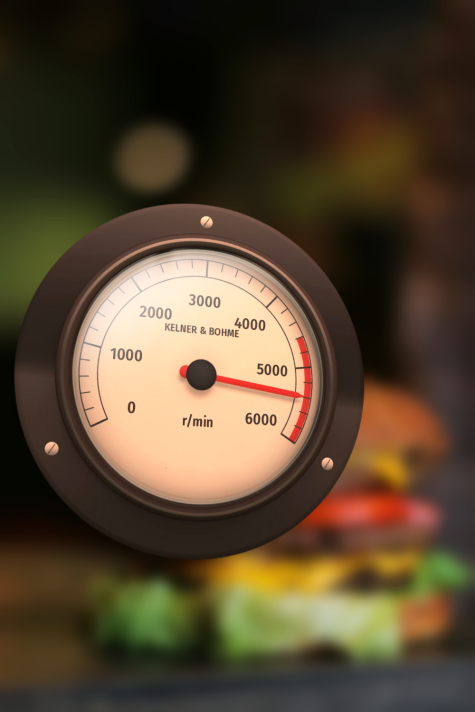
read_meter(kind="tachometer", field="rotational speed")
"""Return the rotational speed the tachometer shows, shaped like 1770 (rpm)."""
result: 5400 (rpm)
